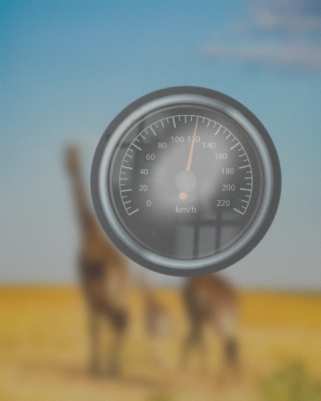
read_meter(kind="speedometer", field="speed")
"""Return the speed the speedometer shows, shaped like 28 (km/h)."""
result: 120 (km/h)
